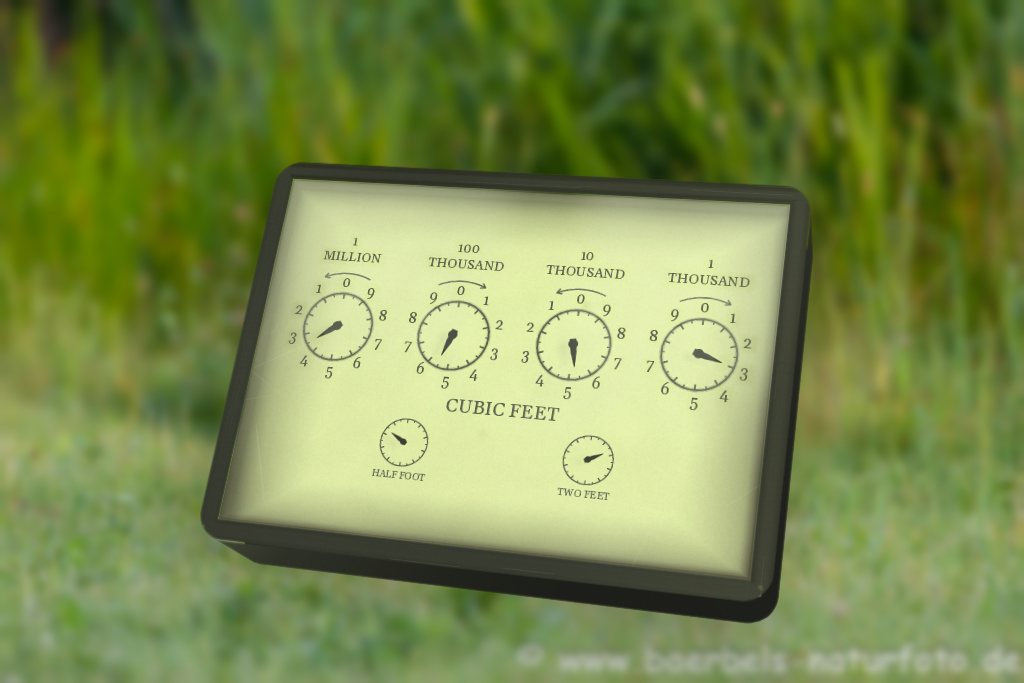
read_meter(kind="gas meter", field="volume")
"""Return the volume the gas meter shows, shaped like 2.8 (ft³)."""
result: 355300 (ft³)
